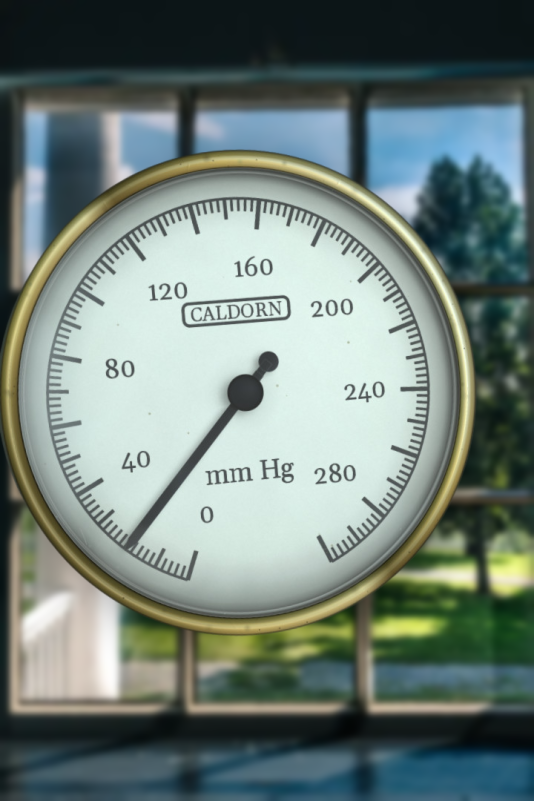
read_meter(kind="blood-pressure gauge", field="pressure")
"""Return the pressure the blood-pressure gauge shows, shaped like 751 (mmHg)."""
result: 20 (mmHg)
